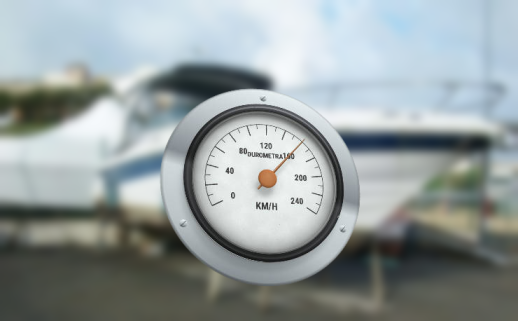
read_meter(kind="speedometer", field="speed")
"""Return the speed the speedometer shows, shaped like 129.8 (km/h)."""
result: 160 (km/h)
